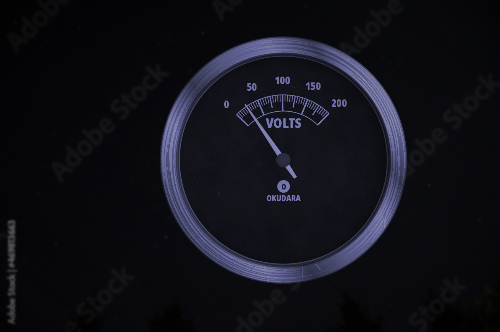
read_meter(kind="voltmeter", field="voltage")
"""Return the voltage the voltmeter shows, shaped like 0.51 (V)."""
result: 25 (V)
